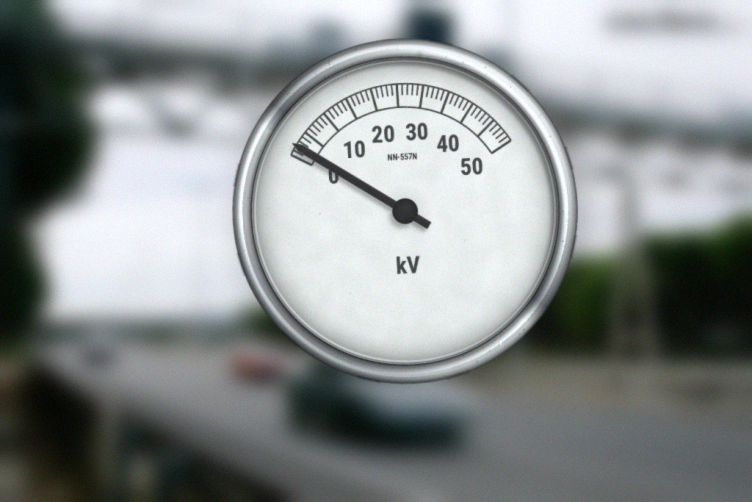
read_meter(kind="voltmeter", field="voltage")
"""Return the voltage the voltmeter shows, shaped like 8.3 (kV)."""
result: 2 (kV)
